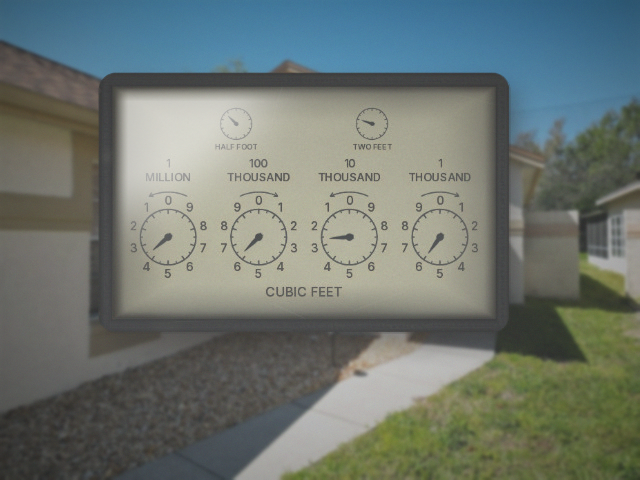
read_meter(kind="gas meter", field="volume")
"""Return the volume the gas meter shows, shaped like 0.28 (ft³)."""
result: 362600 (ft³)
